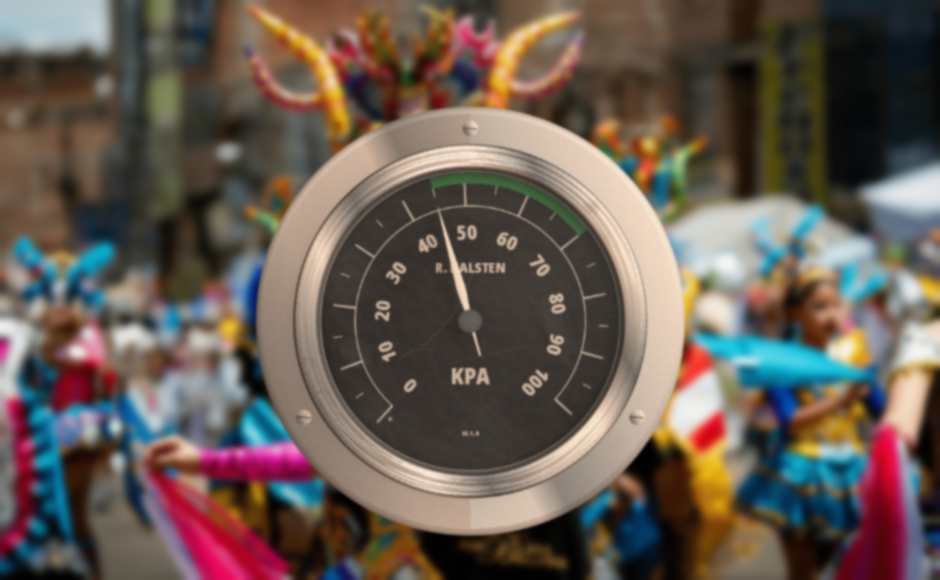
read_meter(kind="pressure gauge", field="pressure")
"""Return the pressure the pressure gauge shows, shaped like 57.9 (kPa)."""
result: 45 (kPa)
